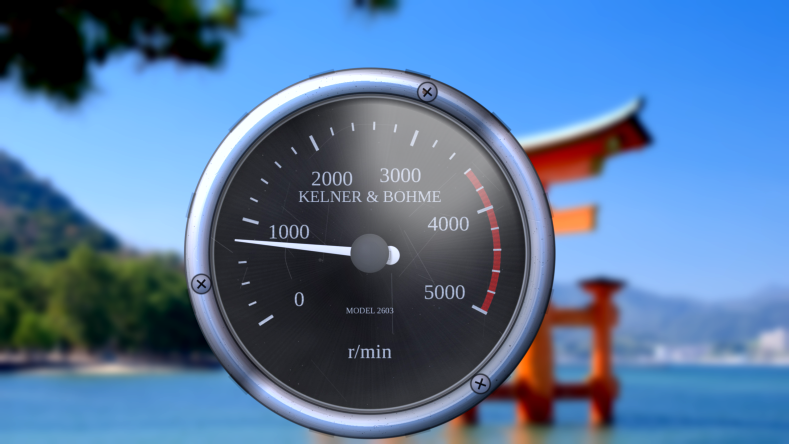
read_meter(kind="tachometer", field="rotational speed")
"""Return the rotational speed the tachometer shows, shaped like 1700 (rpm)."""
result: 800 (rpm)
